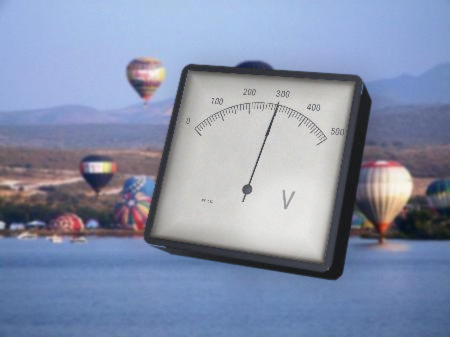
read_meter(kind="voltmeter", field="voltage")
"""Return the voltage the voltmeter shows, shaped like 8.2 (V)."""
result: 300 (V)
